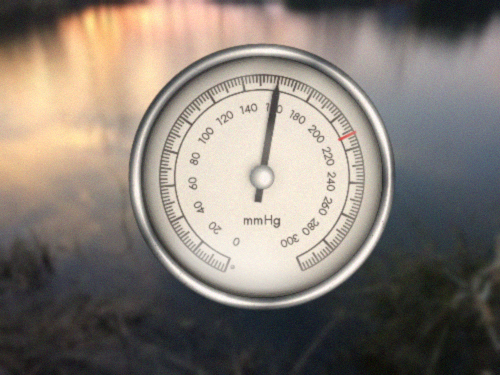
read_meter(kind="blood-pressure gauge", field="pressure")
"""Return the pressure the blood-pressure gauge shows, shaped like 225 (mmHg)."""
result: 160 (mmHg)
